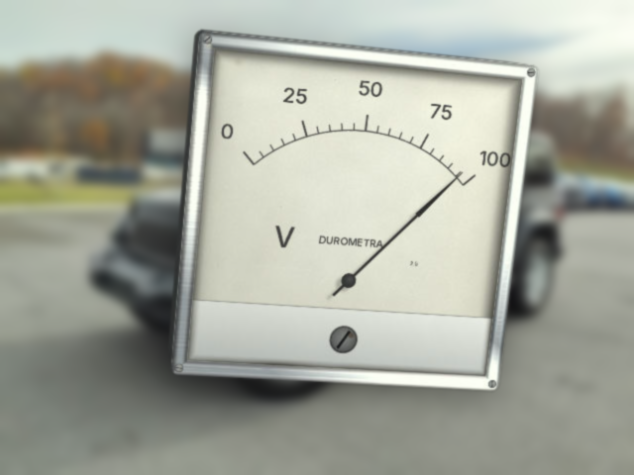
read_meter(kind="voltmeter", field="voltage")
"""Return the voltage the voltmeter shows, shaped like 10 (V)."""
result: 95 (V)
